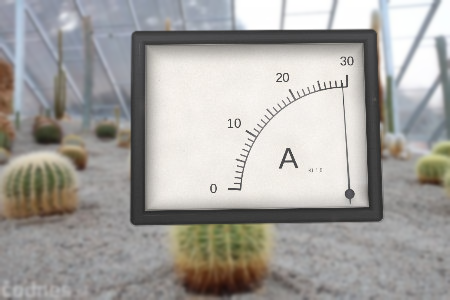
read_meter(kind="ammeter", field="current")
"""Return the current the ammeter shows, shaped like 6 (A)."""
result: 29 (A)
